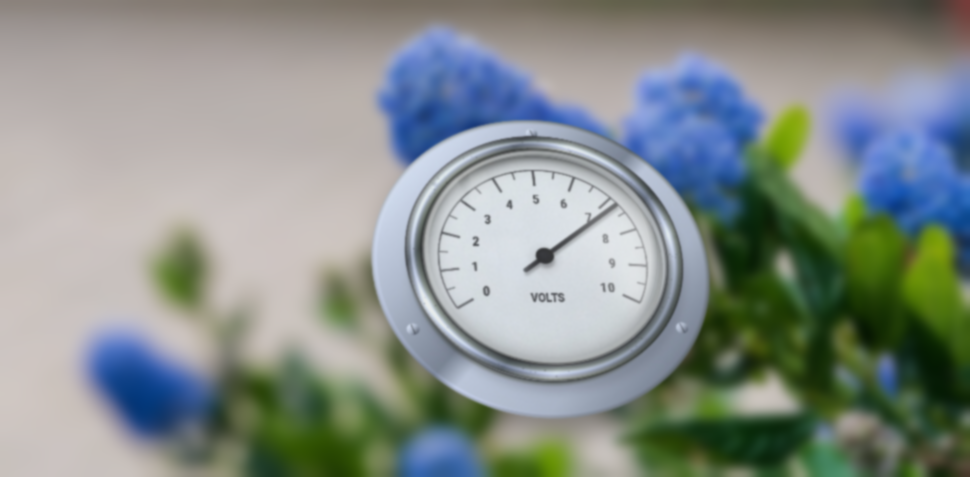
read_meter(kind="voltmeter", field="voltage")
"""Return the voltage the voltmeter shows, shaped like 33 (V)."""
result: 7.25 (V)
